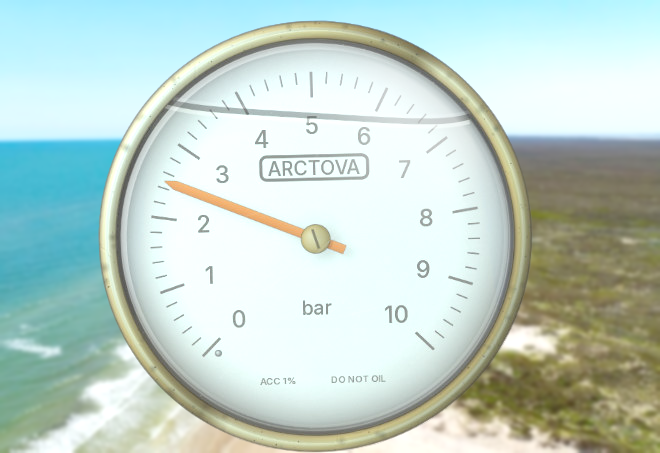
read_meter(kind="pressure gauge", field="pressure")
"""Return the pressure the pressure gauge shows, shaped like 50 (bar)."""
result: 2.5 (bar)
